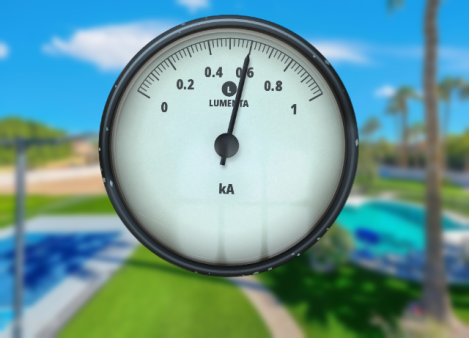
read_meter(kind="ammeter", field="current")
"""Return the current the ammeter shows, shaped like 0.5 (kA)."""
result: 0.6 (kA)
